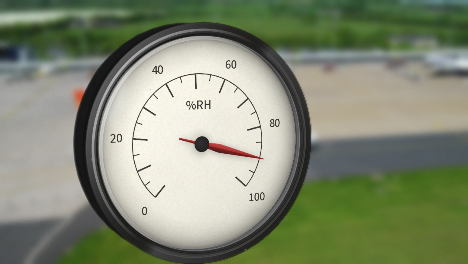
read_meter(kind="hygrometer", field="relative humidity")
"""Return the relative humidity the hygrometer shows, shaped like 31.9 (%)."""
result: 90 (%)
